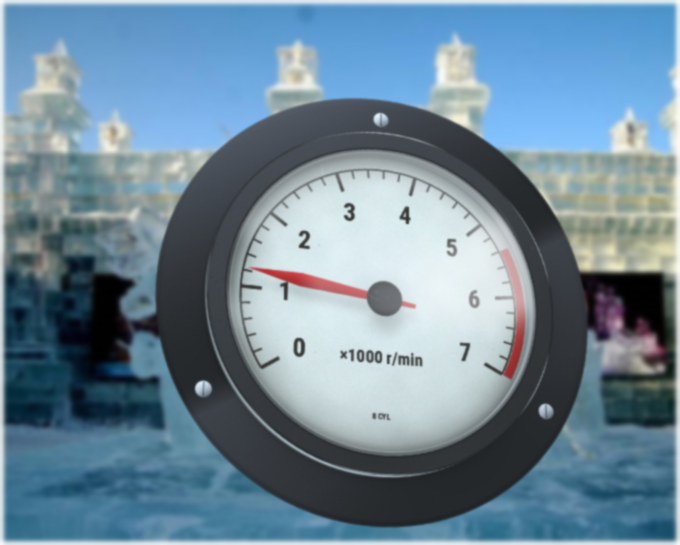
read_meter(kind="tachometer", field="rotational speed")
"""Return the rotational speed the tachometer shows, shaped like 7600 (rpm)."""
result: 1200 (rpm)
